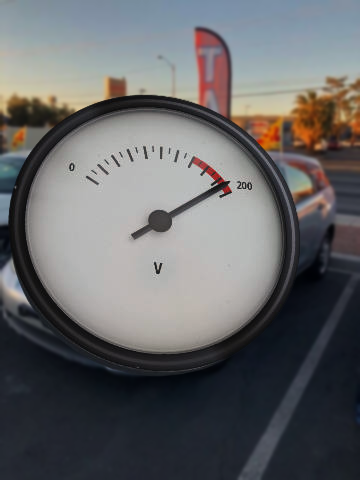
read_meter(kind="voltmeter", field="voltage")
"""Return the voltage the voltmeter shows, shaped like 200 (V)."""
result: 190 (V)
